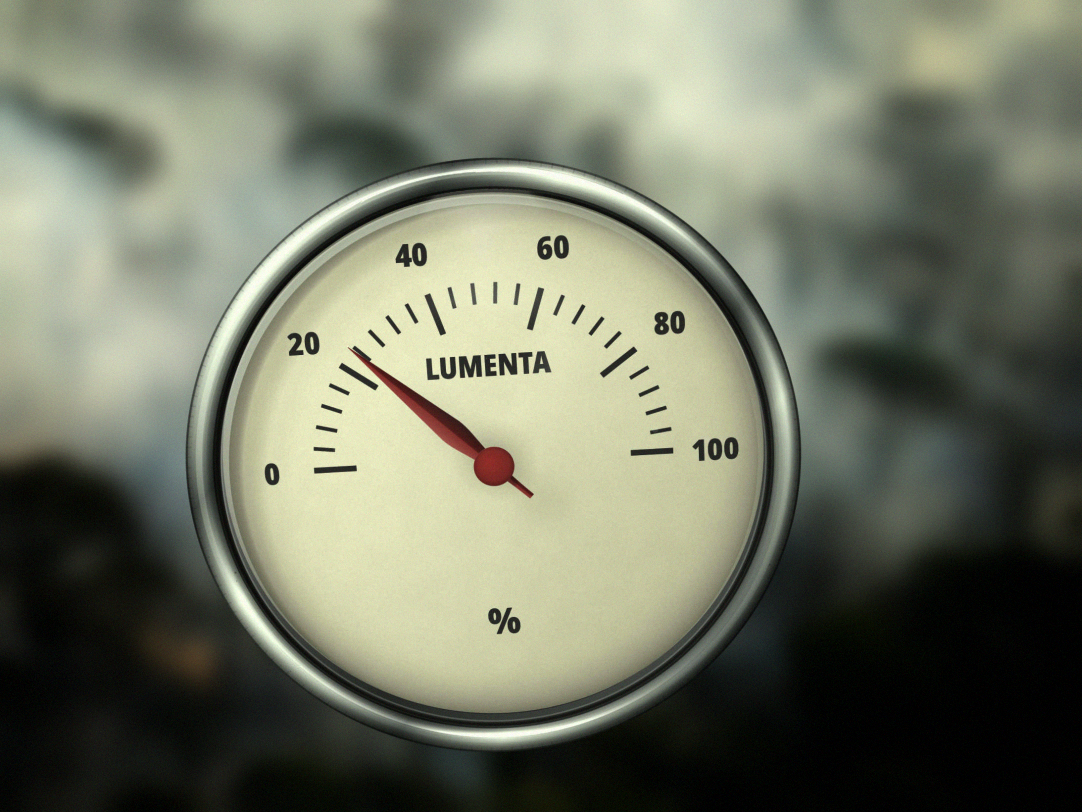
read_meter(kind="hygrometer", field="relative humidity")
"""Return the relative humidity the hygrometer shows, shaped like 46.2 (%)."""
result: 24 (%)
